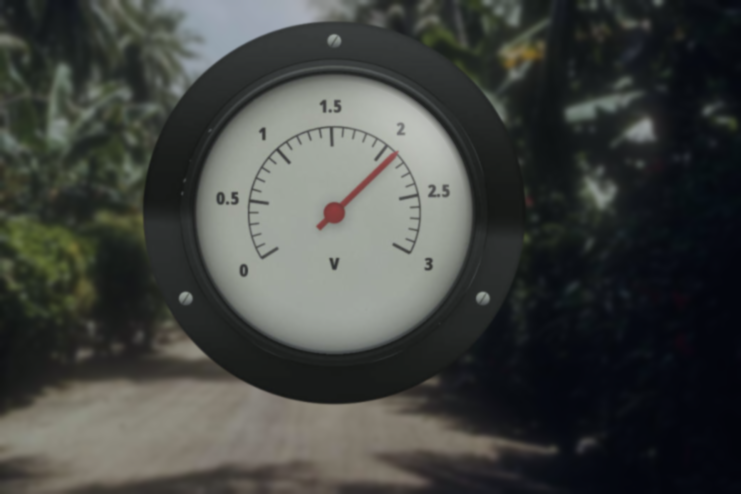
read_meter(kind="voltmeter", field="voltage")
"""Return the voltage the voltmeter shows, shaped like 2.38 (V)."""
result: 2.1 (V)
